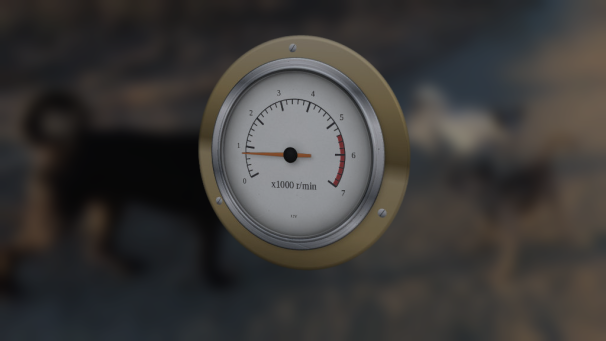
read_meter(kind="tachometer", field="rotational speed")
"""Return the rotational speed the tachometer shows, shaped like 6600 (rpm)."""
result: 800 (rpm)
